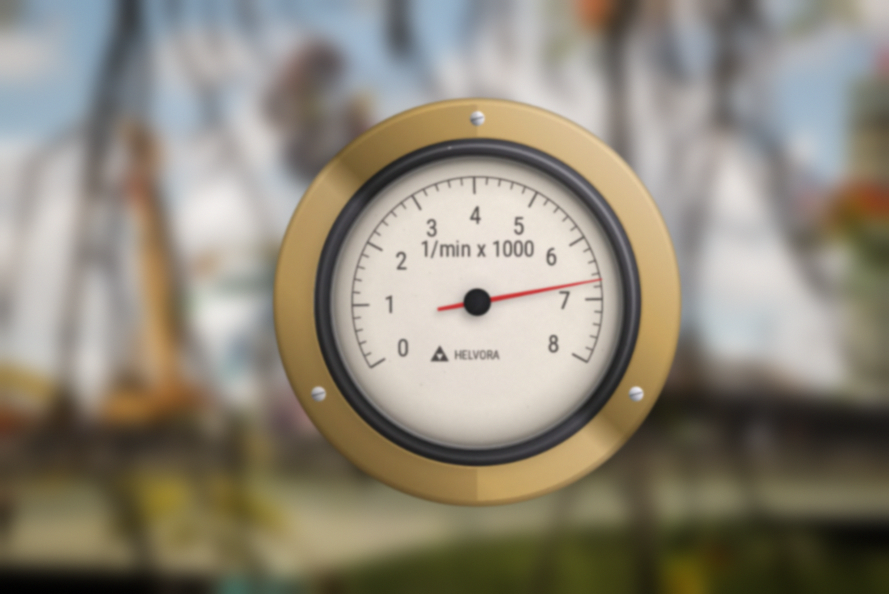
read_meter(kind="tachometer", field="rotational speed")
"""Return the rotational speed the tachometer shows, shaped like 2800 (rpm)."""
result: 6700 (rpm)
